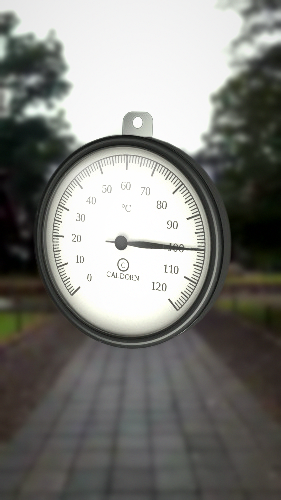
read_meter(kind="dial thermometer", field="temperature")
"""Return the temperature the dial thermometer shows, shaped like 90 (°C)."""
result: 100 (°C)
